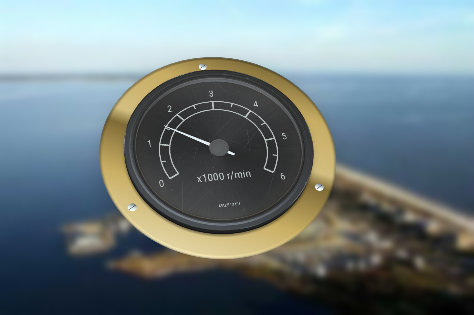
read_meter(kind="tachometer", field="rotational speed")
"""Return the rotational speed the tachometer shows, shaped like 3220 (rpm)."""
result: 1500 (rpm)
